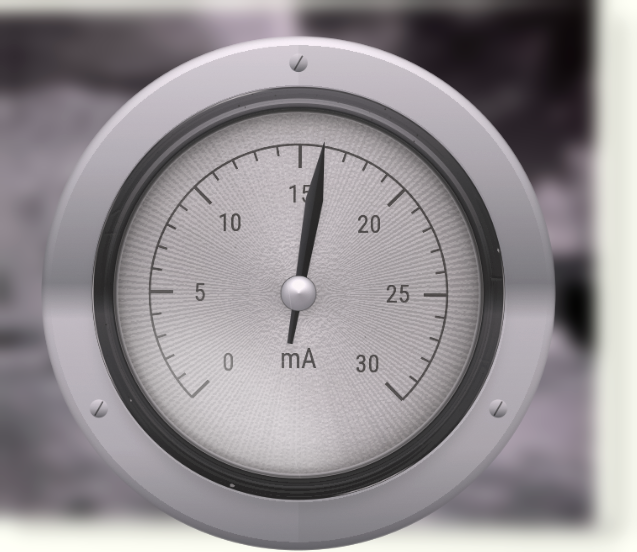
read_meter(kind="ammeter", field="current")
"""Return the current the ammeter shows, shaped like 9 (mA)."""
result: 16 (mA)
